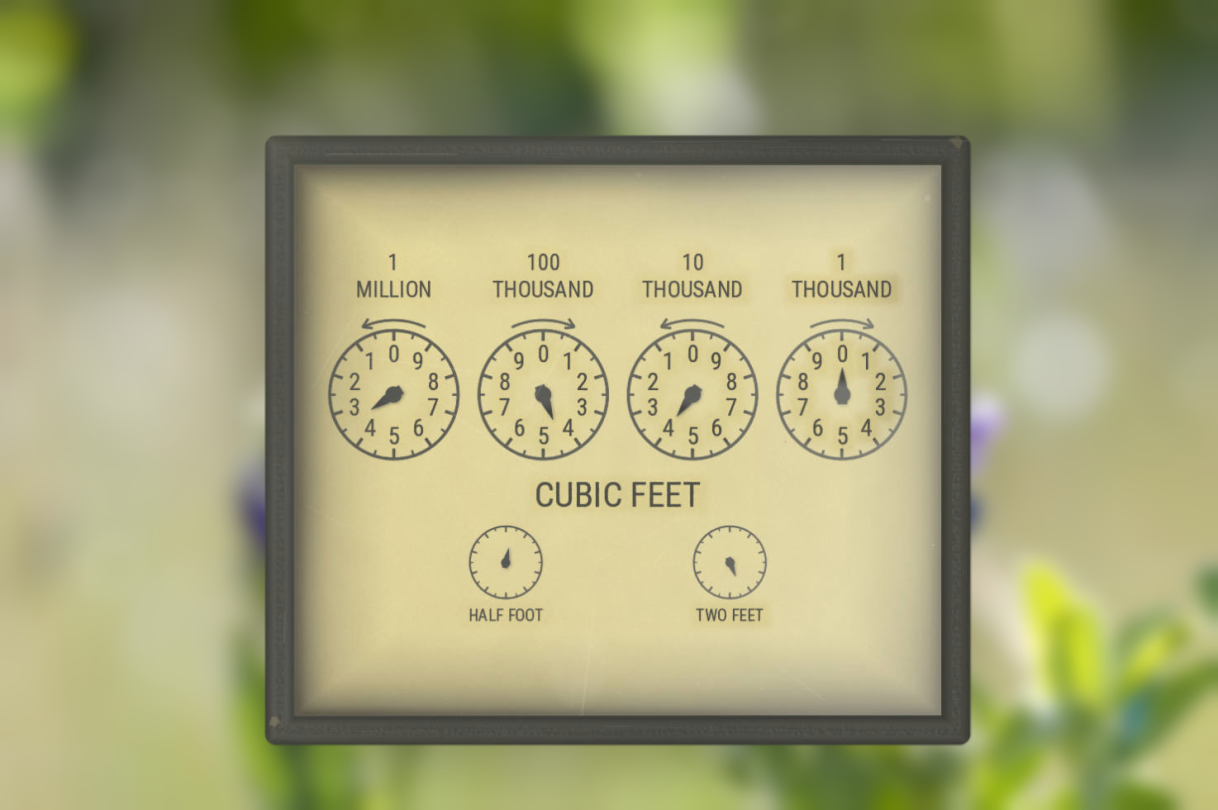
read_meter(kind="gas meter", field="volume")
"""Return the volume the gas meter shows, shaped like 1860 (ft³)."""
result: 344000 (ft³)
